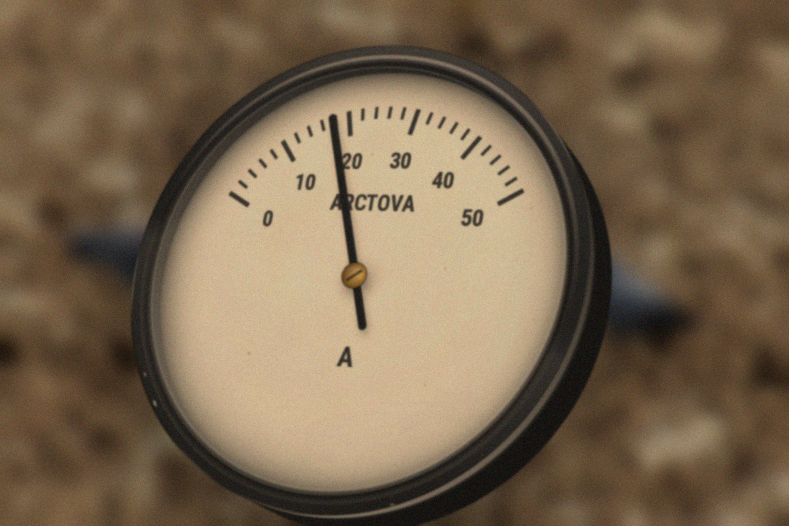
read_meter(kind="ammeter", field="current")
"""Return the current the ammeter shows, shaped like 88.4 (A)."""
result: 18 (A)
